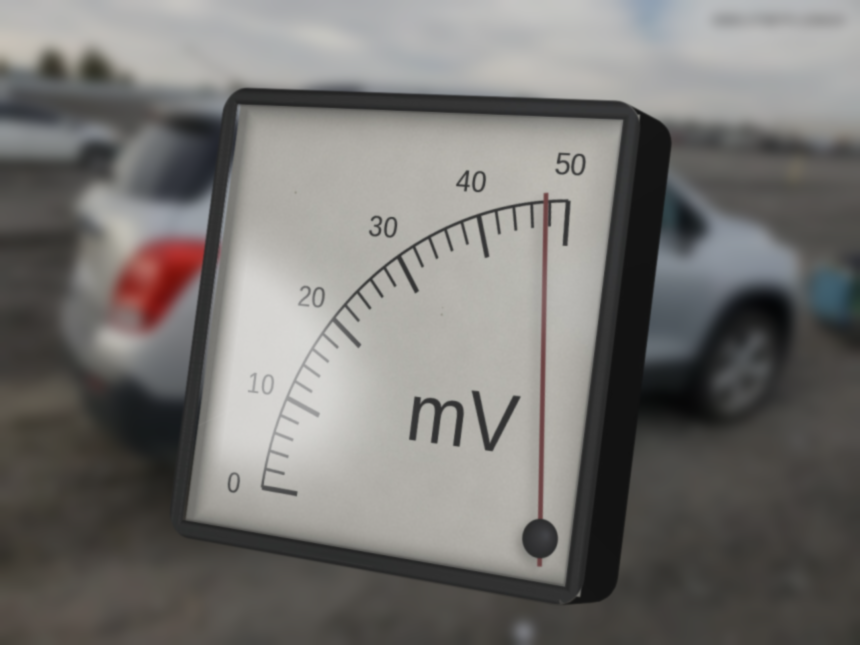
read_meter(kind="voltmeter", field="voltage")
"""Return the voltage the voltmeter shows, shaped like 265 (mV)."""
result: 48 (mV)
